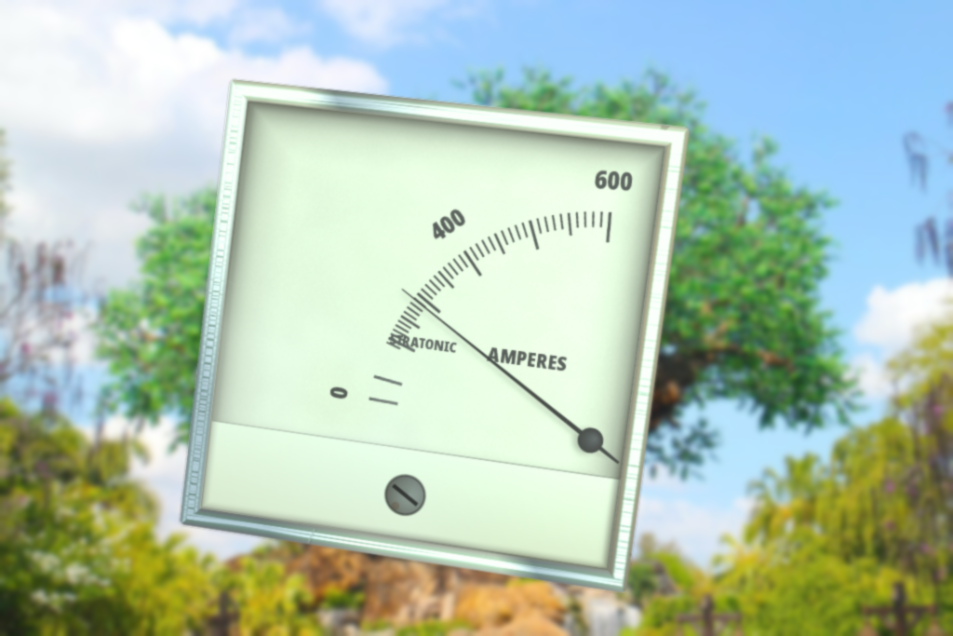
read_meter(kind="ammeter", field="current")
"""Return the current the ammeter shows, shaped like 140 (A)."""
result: 290 (A)
